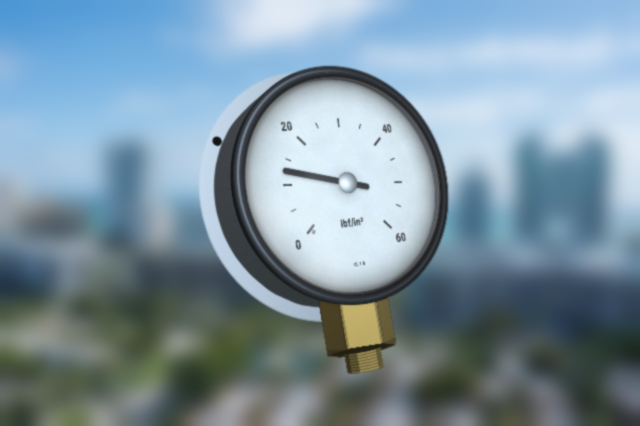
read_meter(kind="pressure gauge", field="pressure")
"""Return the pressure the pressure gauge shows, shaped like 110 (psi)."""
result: 12.5 (psi)
